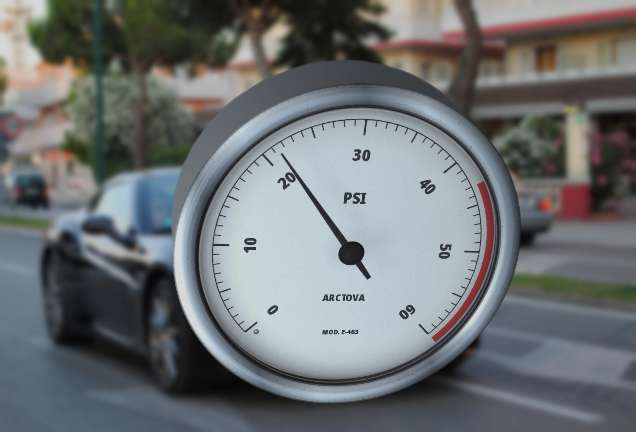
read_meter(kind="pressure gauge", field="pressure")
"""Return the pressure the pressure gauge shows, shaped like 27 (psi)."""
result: 21.5 (psi)
